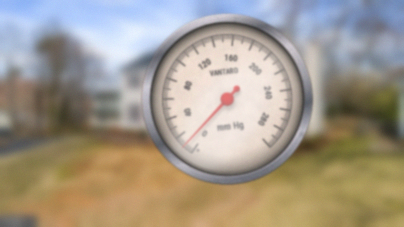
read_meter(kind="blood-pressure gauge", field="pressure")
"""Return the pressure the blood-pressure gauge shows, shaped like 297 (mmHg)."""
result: 10 (mmHg)
